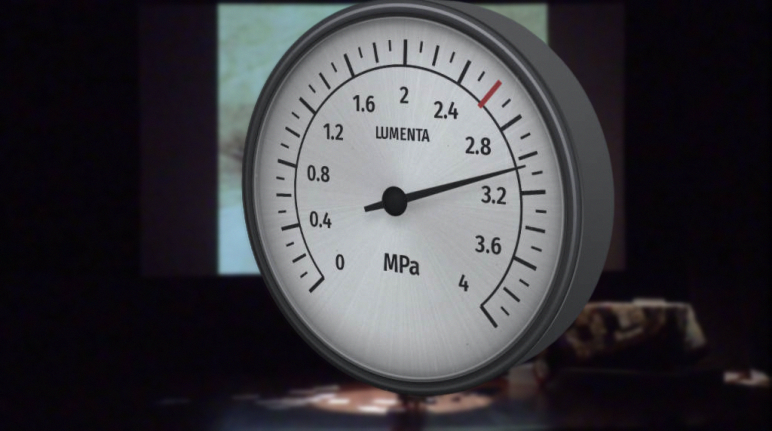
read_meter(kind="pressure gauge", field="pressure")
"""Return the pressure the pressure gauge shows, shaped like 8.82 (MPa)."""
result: 3.05 (MPa)
